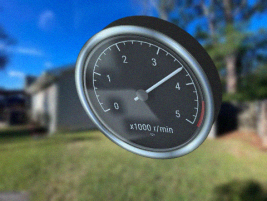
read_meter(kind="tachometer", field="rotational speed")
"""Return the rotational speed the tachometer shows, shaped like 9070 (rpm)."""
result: 3600 (rpm)
